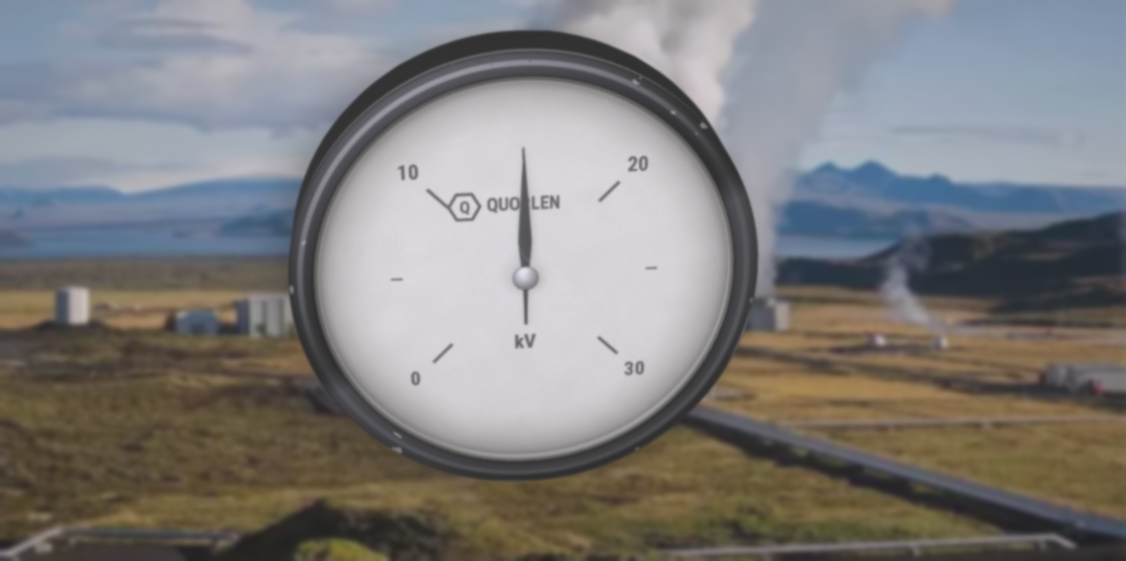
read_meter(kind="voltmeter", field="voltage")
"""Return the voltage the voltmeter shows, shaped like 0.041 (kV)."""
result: 15 (kV)
